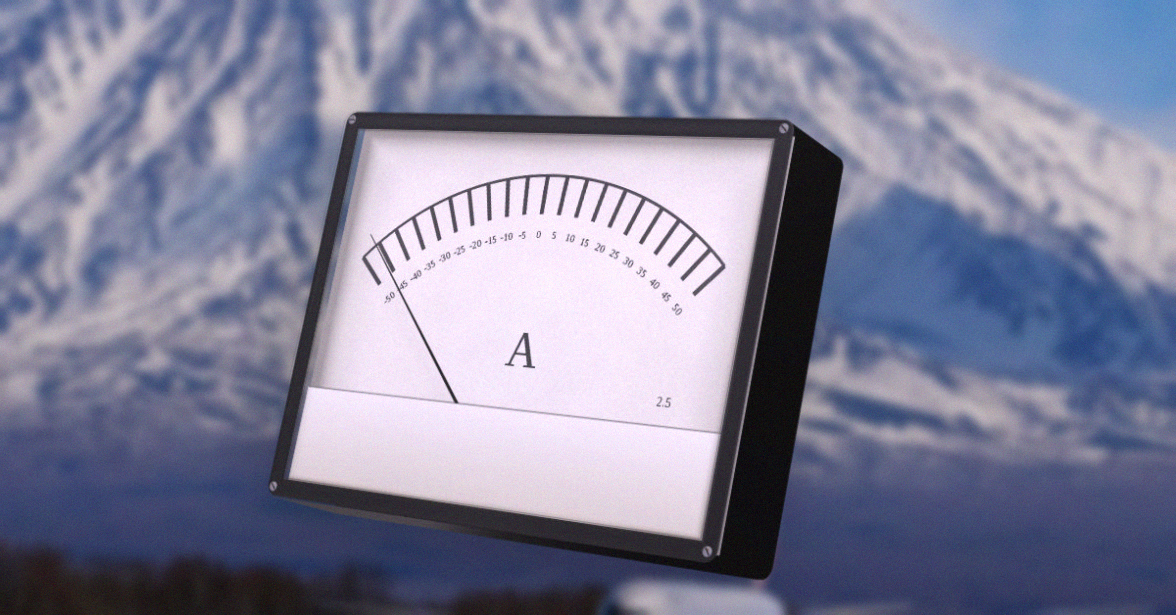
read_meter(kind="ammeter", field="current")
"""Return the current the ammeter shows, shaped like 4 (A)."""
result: -45 (A)
